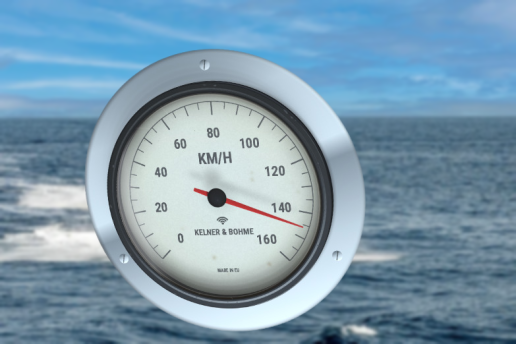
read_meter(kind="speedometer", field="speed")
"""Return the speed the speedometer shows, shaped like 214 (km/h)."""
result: 145 (km/h)
